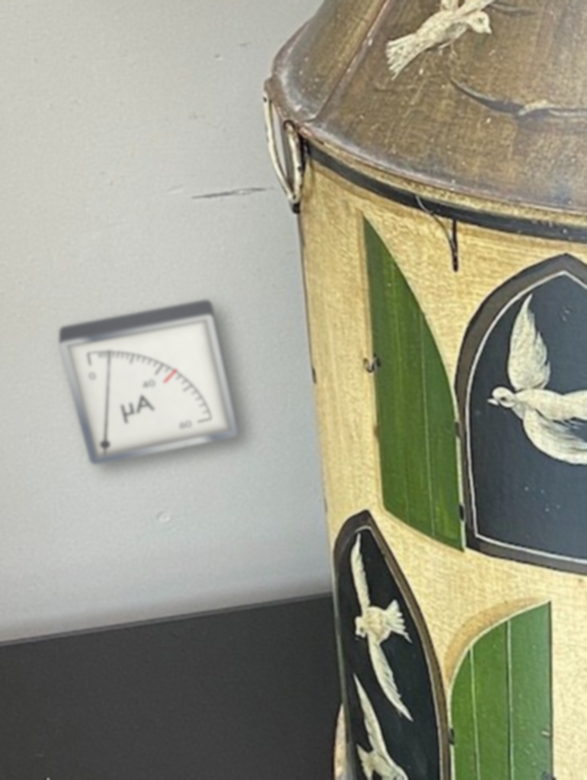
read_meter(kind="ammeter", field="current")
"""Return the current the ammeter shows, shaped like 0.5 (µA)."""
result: 20 (µA)
